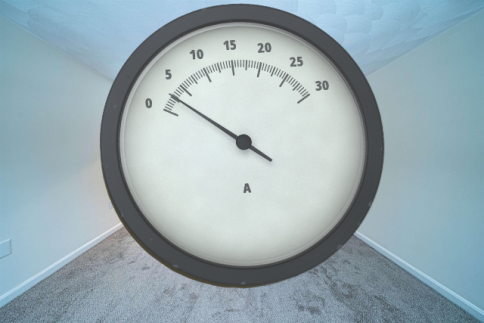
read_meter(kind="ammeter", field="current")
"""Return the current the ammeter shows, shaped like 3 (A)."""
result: 2.5 (A)
